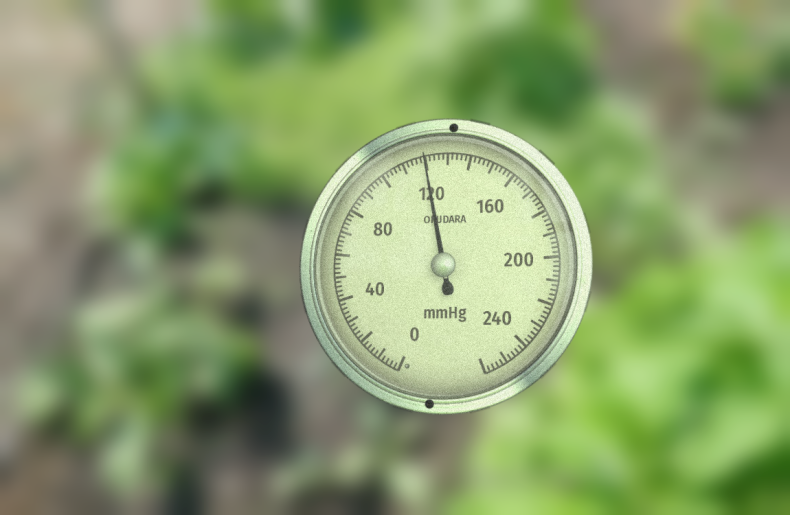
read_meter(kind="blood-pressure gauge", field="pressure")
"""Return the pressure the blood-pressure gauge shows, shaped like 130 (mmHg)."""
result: 120 (mmHg)
